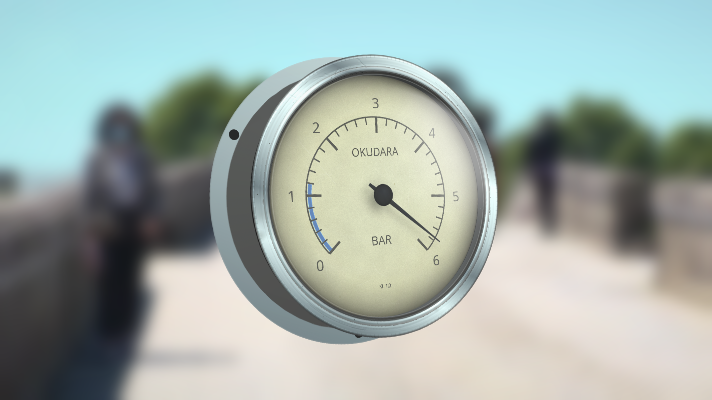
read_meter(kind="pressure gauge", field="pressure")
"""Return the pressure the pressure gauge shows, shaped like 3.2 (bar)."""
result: 5.8 (bar)
